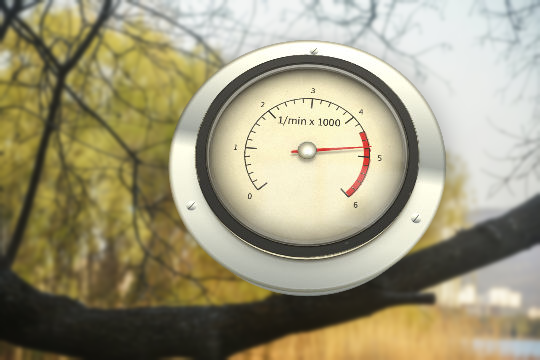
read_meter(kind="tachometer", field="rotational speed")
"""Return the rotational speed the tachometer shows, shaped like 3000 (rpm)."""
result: 4800 (rpm)
